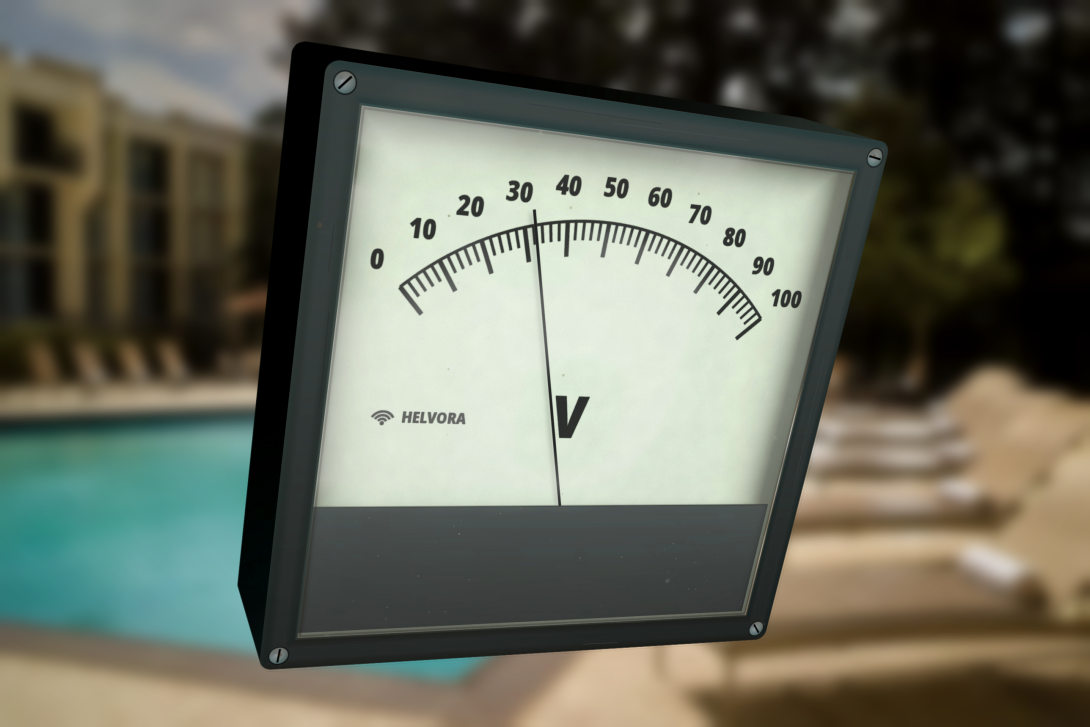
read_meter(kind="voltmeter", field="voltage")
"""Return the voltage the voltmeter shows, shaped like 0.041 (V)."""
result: 32 (V)
